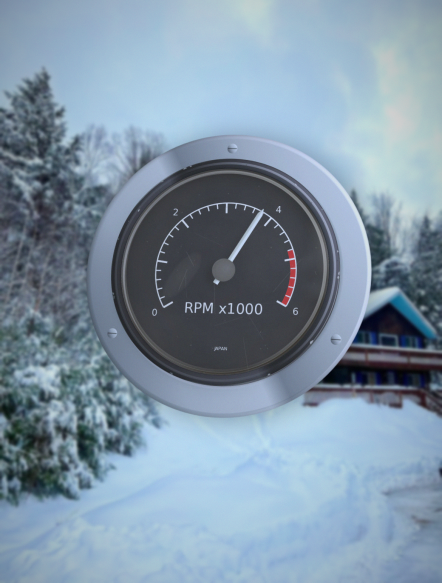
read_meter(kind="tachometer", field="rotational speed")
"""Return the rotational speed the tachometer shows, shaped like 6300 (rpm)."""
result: 3800 (rpm)
